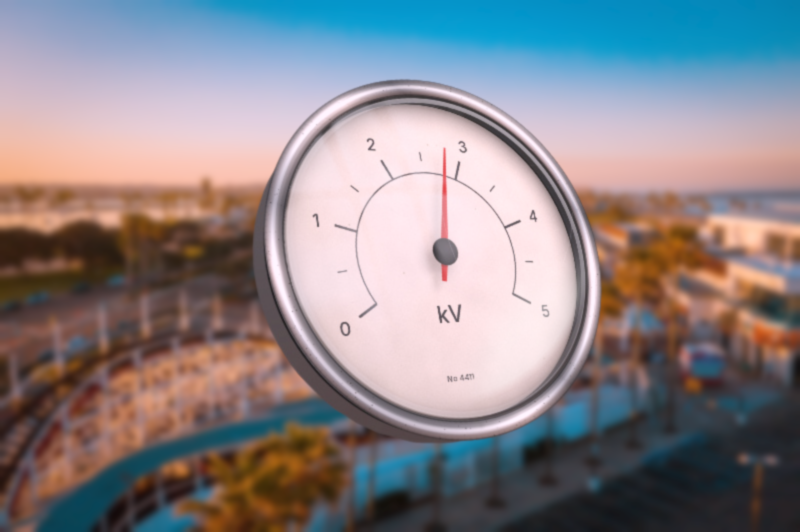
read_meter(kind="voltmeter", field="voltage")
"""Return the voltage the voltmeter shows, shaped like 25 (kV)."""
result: 2.75 (kV)
